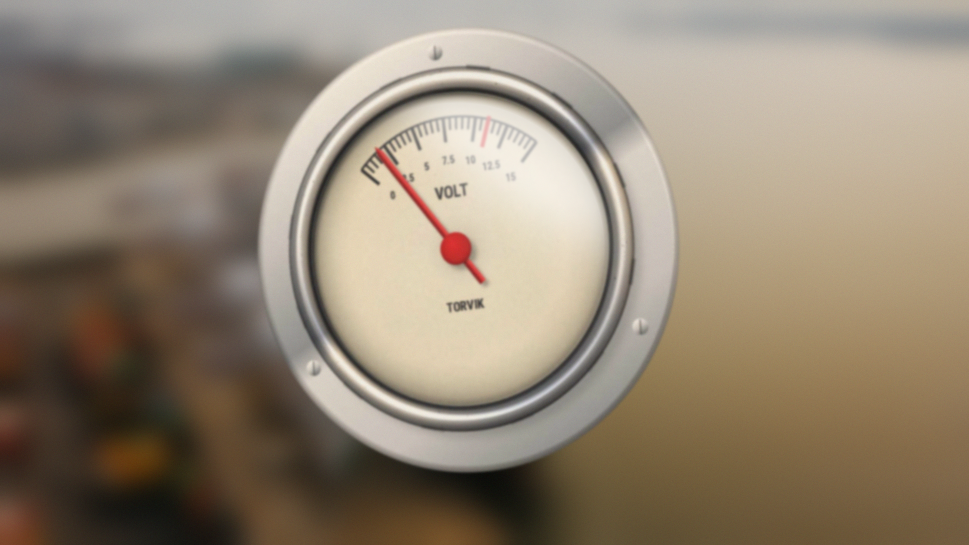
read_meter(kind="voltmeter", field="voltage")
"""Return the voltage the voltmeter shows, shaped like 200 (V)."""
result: 2 (V)
